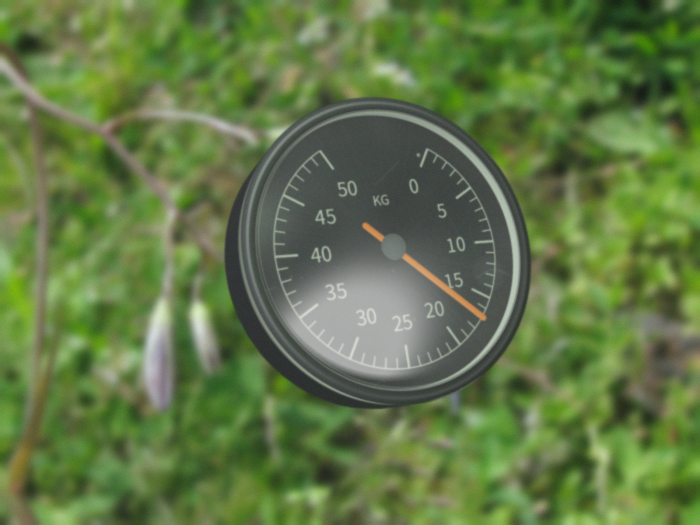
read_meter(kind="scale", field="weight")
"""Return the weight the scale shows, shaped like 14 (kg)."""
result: 17 (kg)
